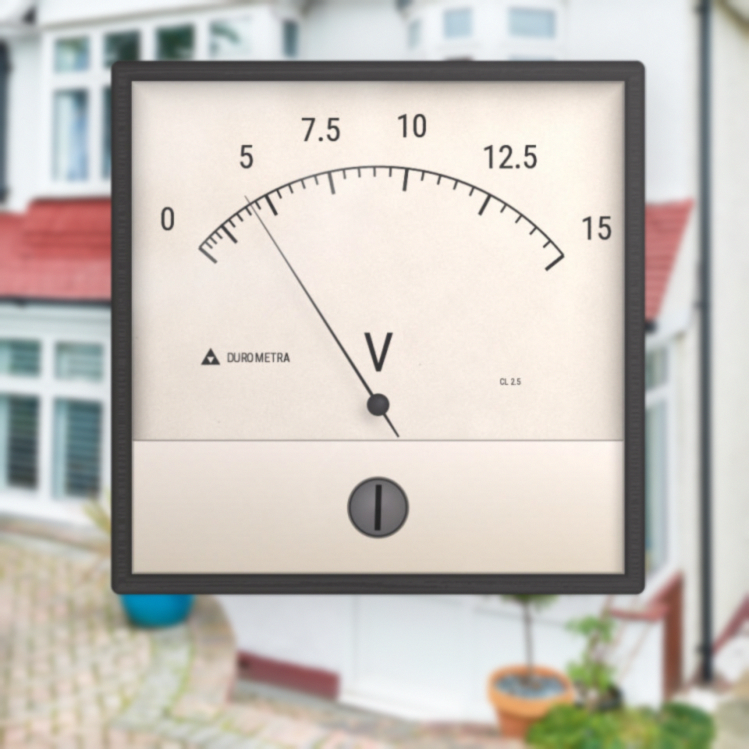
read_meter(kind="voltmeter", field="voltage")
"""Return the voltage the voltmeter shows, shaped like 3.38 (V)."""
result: 4.25 (V)
